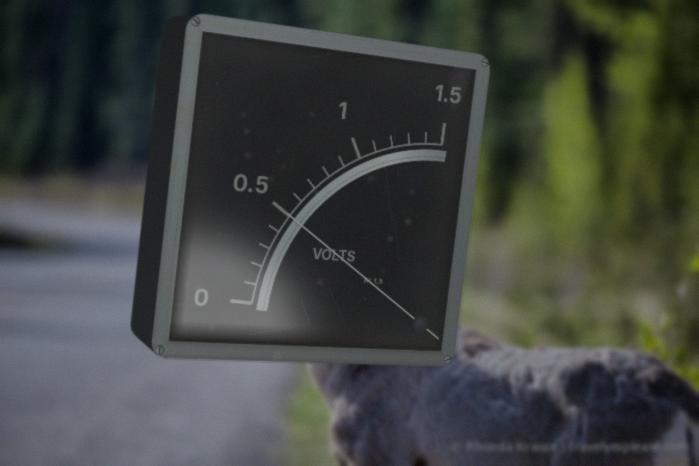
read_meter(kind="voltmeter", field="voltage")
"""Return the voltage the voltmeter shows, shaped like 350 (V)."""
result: 0.5 (V)
